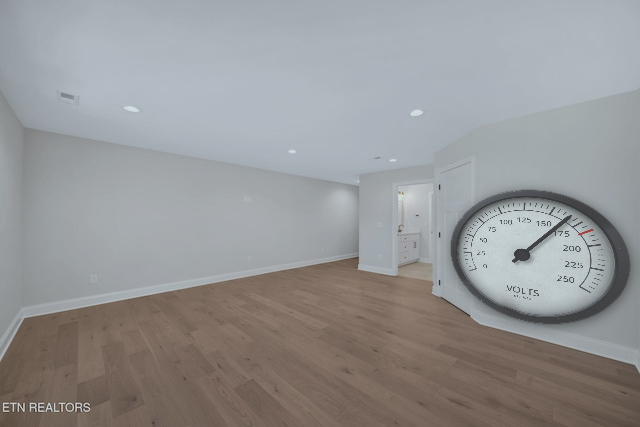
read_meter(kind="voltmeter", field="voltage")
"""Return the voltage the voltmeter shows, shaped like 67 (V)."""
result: 165 (V)
